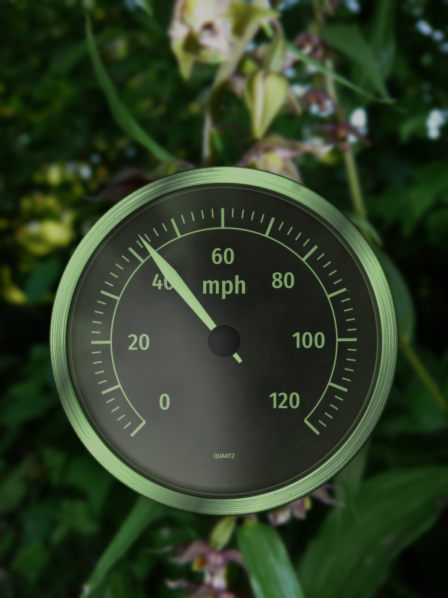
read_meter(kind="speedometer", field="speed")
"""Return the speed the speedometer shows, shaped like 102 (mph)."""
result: 43 (mph)
